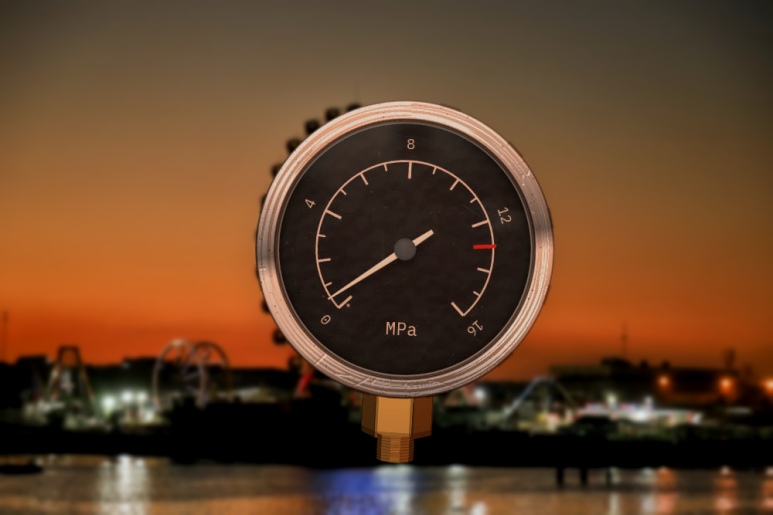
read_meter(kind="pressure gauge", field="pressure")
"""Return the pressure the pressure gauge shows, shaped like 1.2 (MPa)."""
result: 0.5 (MPa)
